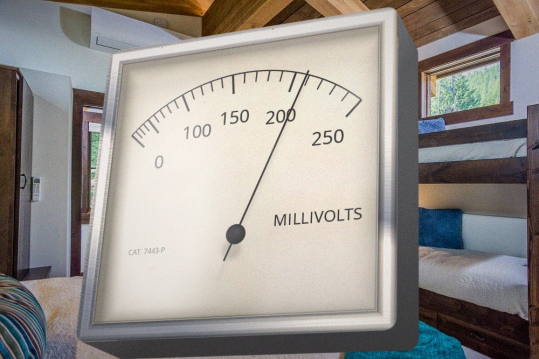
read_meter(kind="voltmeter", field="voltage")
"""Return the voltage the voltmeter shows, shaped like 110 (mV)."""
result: 210 (mV)
